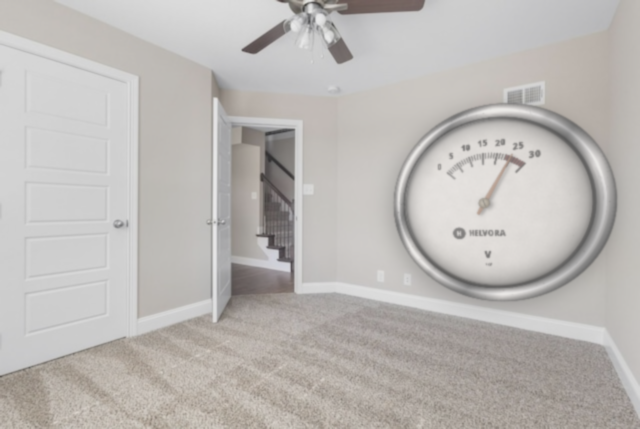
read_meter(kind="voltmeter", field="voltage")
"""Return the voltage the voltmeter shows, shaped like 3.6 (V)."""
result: 25 (V)
